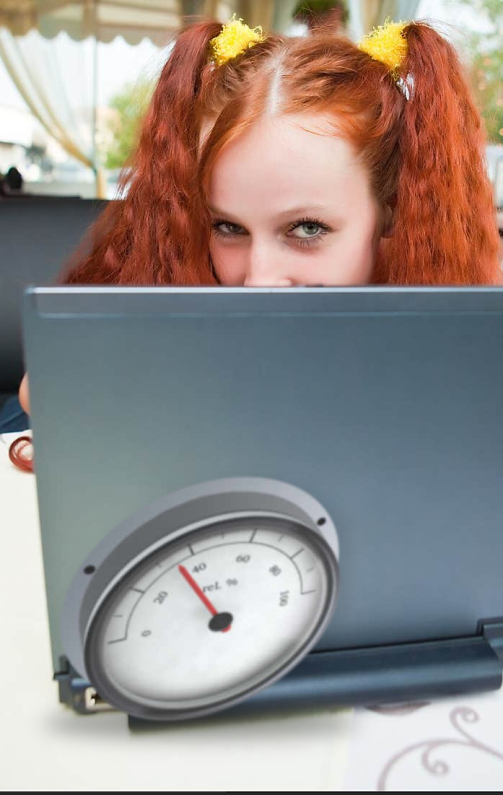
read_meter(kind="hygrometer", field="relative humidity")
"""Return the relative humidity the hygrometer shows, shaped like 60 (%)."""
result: 35 (%)
